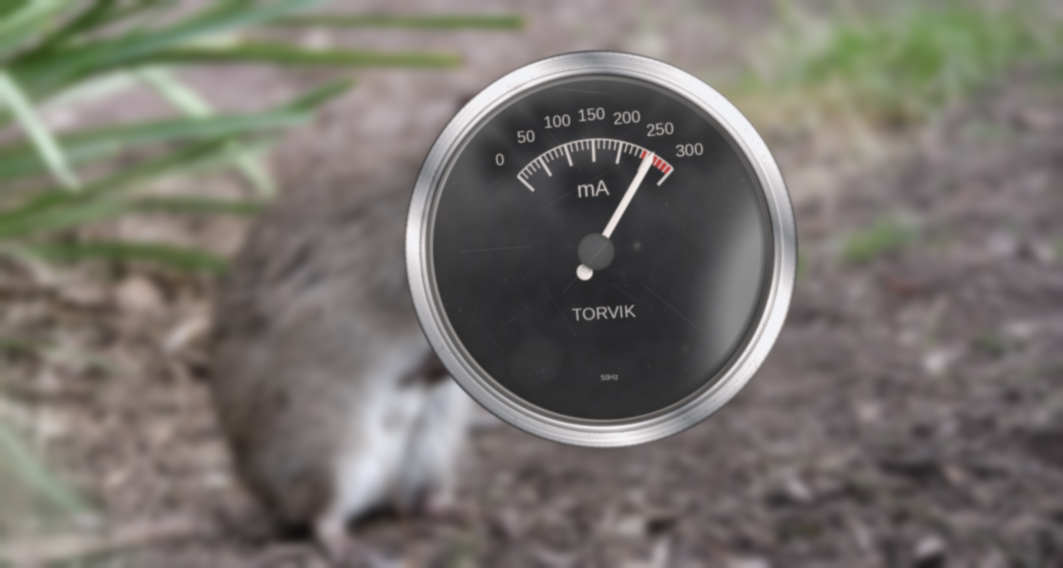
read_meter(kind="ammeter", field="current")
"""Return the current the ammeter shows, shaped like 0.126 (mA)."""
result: 260 (mA)
